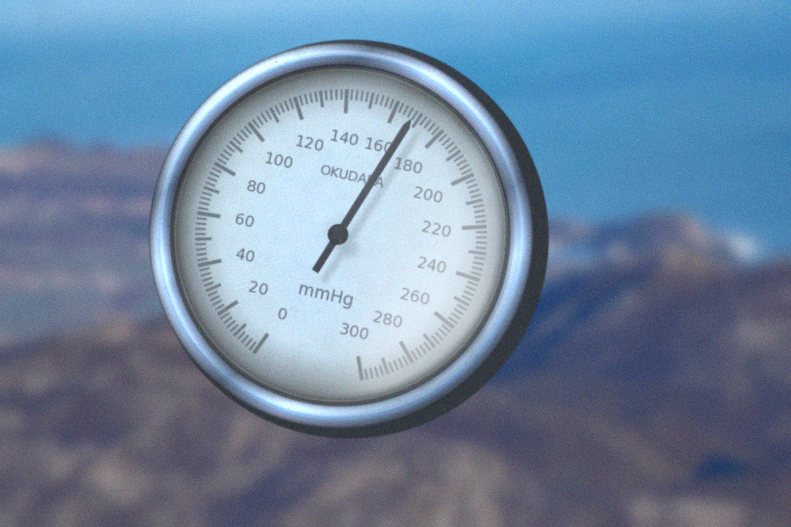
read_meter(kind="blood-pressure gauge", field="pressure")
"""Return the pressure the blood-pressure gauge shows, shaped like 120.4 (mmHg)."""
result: 168 (mmHg)
